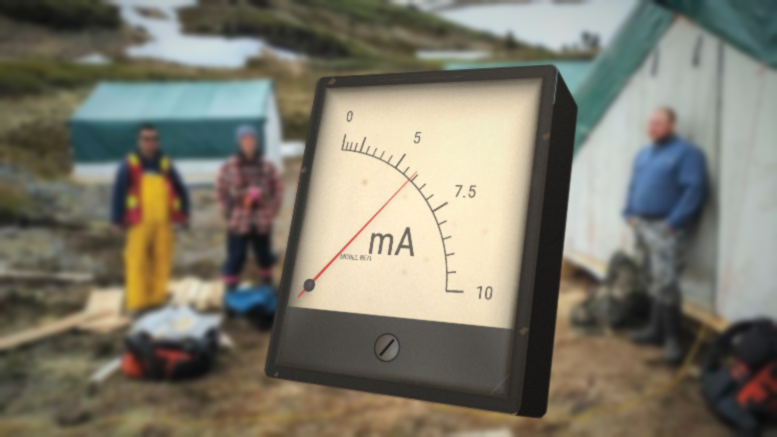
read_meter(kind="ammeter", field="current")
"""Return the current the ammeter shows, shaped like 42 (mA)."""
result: 6 (mA)
